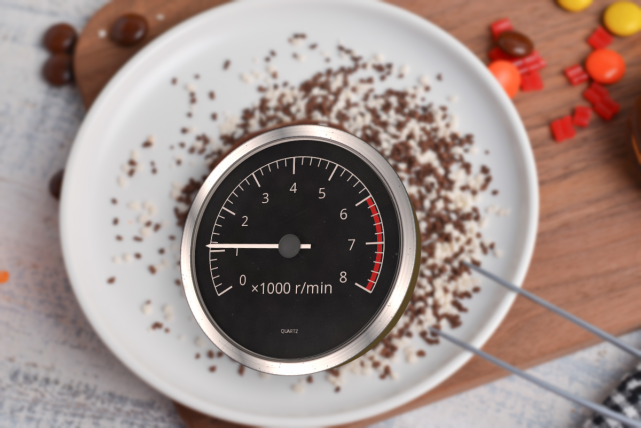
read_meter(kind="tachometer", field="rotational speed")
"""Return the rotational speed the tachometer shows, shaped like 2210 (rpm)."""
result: 1100 (rpm)
